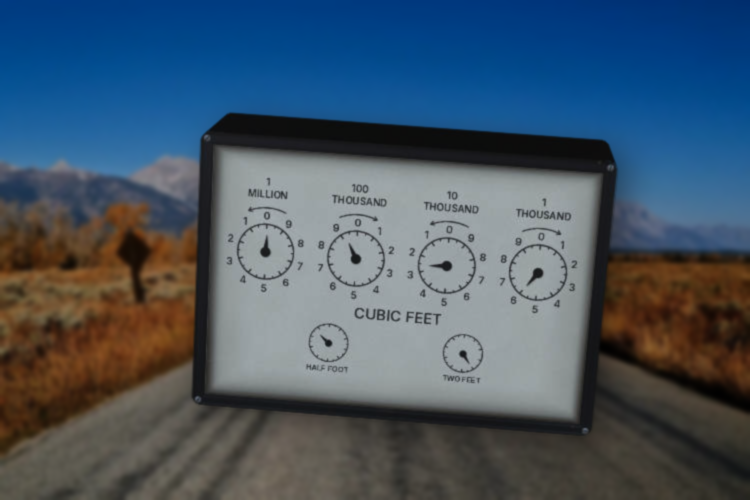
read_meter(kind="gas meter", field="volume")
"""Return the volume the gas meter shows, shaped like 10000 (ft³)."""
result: 992600 (ft³)
